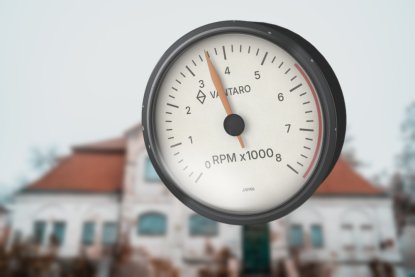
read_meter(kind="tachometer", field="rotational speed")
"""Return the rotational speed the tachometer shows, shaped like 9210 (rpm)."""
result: 3600 (rpm)
